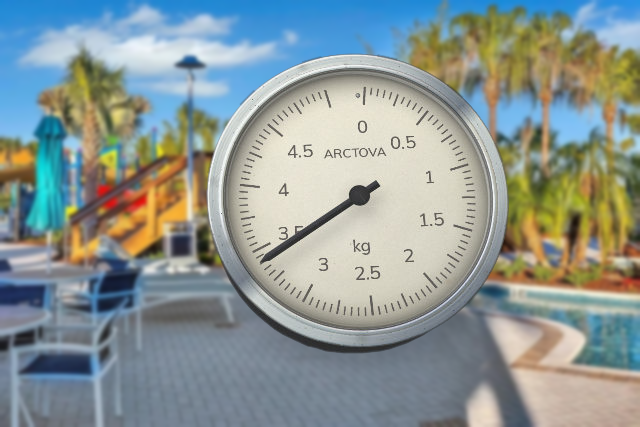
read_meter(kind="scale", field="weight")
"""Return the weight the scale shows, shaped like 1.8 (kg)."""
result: 3.4 (kg)
